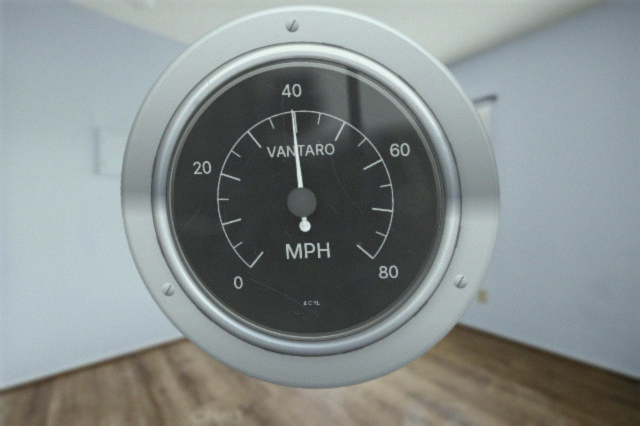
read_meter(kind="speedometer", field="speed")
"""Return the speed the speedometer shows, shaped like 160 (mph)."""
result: 40 (mph)
